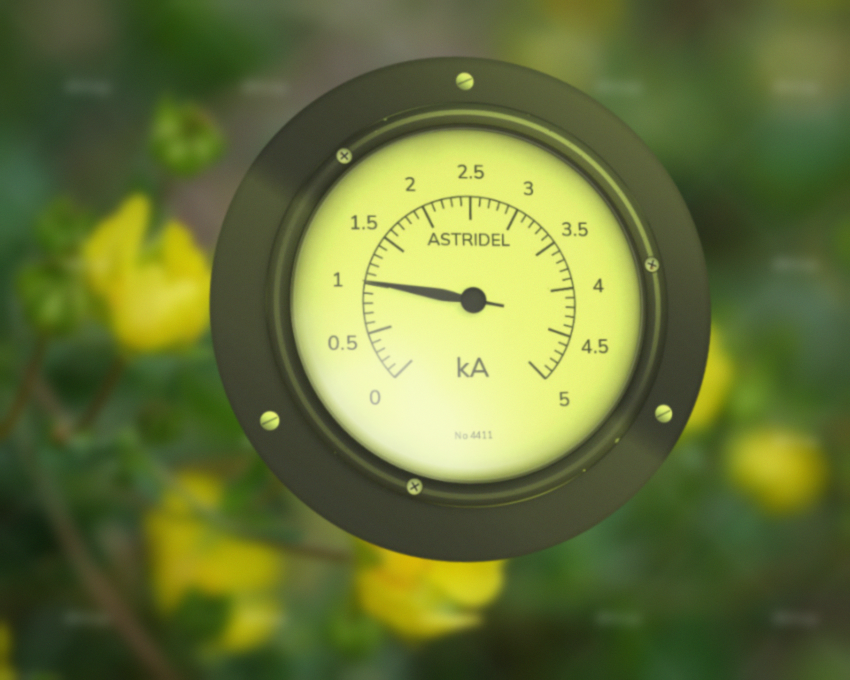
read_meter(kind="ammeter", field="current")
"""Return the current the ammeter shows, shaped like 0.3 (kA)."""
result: 1 (kA)
